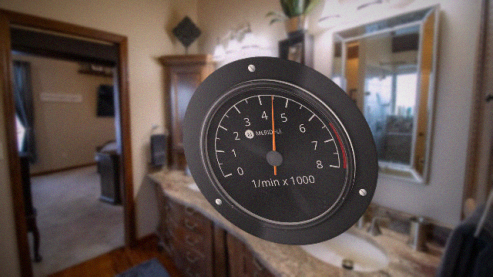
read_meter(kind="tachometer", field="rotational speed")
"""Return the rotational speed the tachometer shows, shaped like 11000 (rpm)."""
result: 4500 (rpm)
